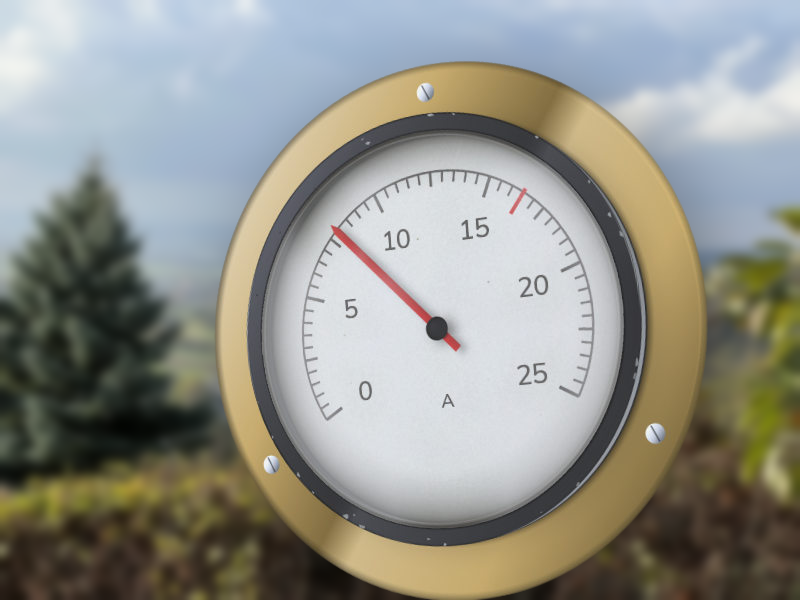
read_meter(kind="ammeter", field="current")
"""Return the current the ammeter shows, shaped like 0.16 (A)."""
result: 8 (A)
